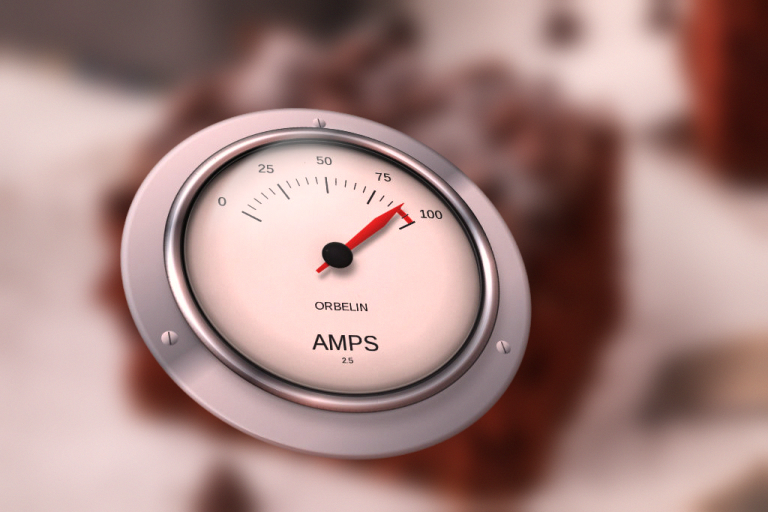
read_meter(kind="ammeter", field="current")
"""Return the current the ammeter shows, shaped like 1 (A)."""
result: 90 (A)
